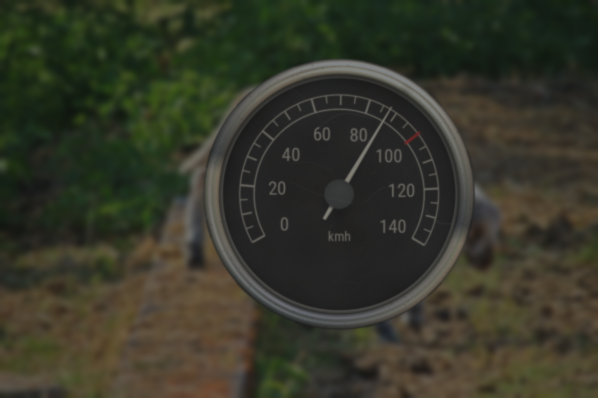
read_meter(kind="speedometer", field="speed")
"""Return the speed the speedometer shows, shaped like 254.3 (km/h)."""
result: 87.5 (km/h)
